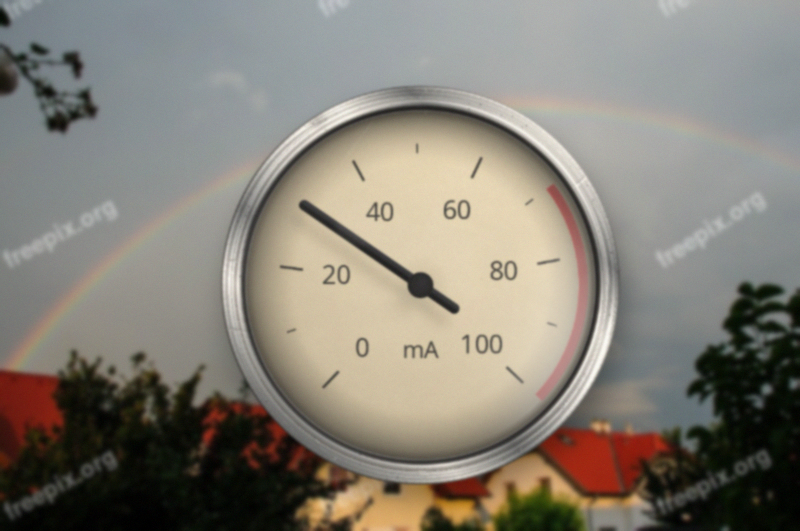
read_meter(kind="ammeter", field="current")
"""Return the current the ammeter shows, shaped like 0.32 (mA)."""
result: 30 (mA)
